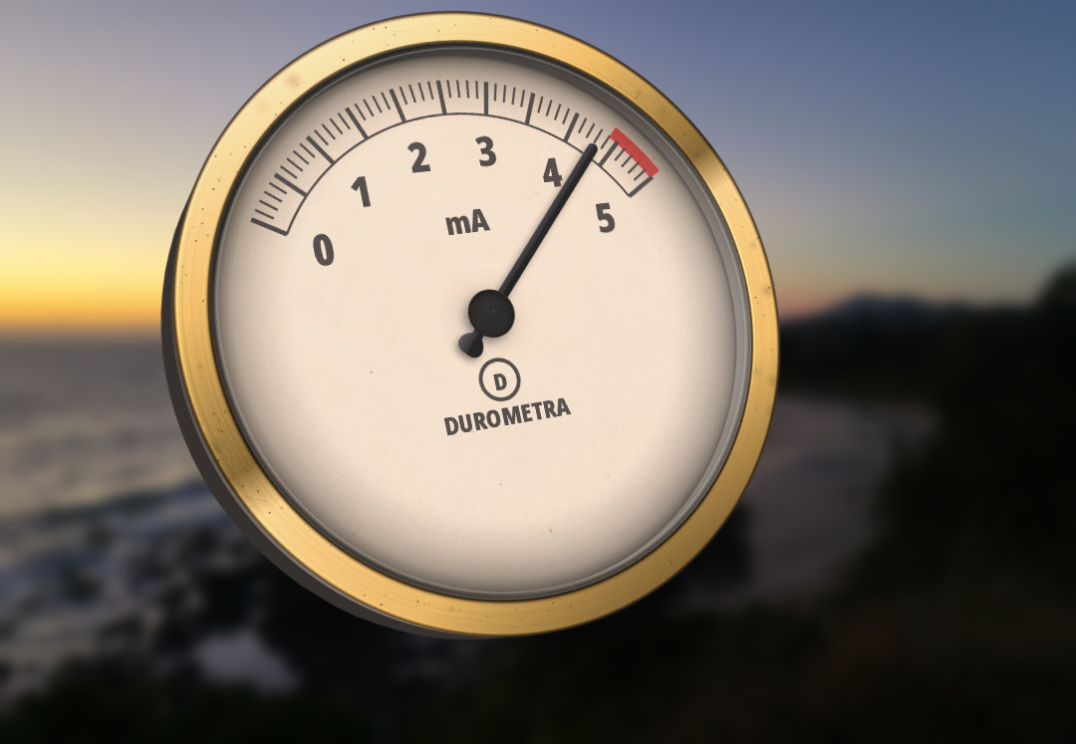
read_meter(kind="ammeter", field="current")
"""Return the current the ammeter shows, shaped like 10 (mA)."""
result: 4.3 (mA)
